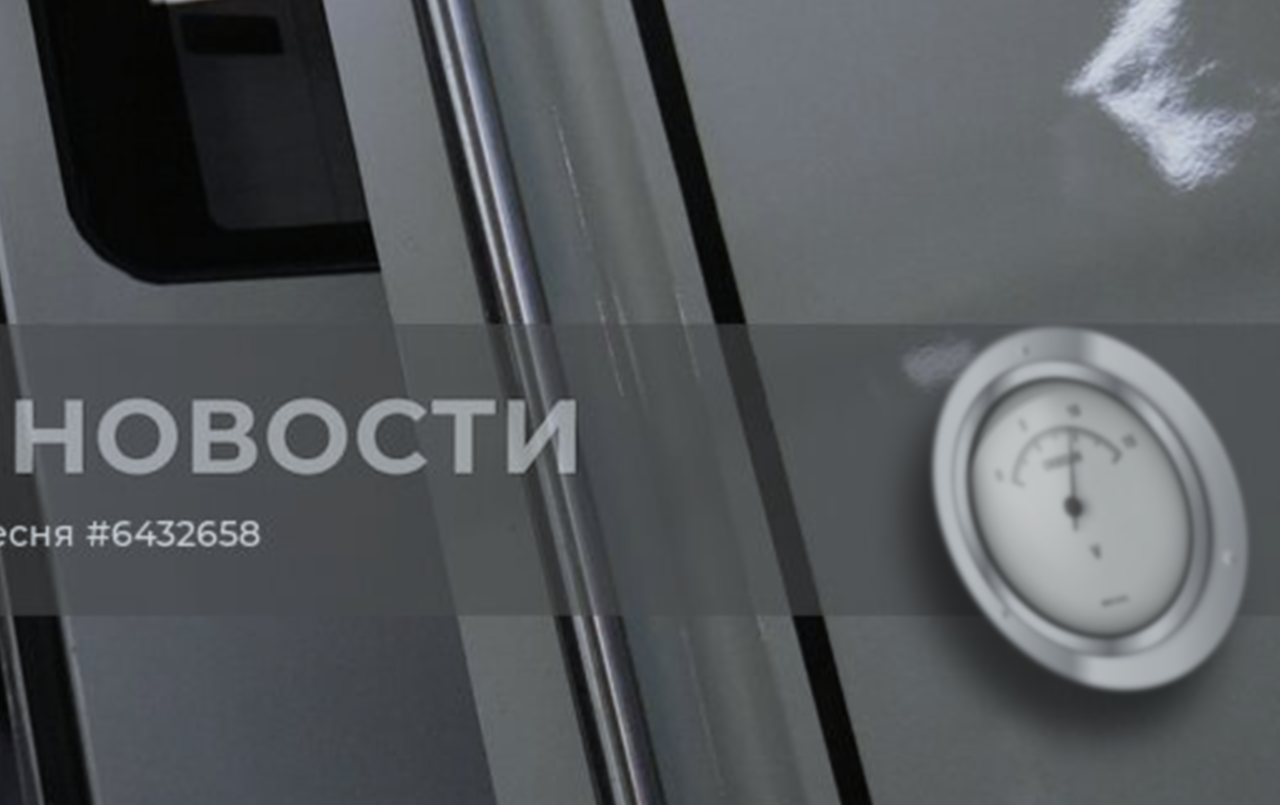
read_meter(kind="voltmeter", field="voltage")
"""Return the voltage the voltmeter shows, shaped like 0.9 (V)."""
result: 10 (V)
